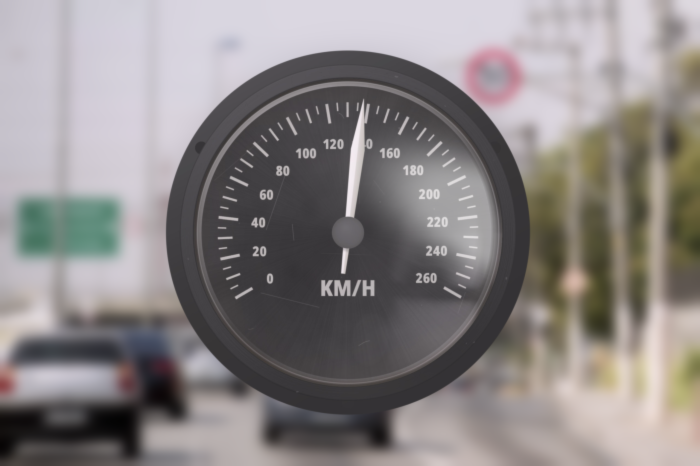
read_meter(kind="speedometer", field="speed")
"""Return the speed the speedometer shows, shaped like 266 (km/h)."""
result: 137.5 (km/h)
